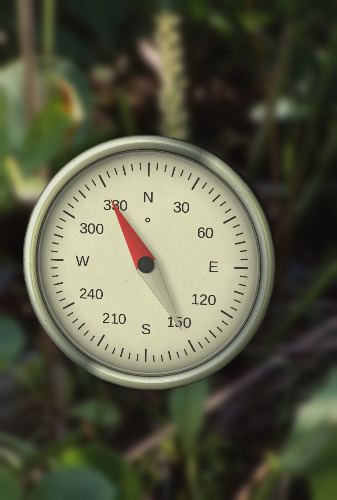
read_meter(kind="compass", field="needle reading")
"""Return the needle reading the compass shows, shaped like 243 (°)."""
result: 330 (°)
